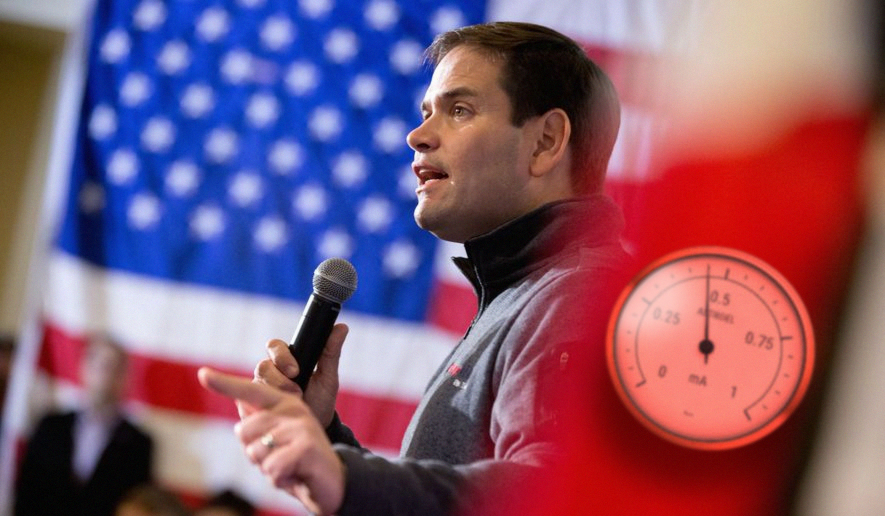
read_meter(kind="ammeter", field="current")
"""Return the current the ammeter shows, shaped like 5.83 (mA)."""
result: 0.45 (mA)
